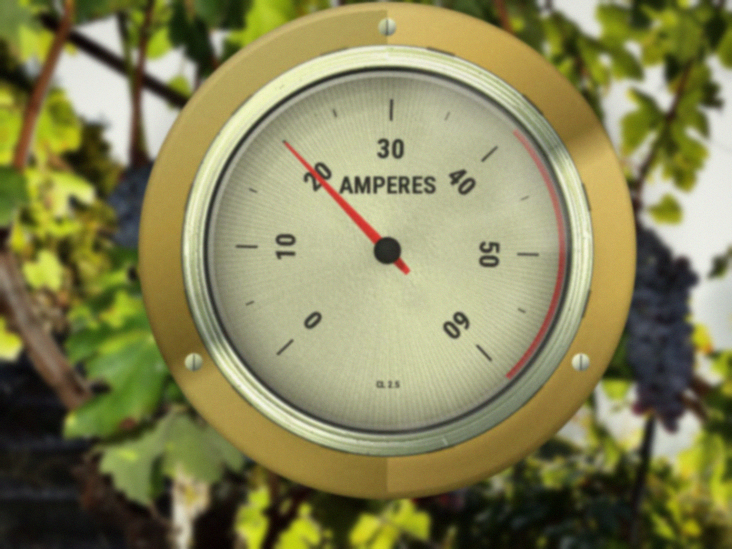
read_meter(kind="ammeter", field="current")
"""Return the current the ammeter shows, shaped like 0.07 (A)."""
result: 20 (A)
